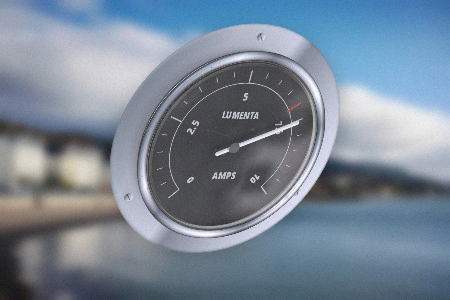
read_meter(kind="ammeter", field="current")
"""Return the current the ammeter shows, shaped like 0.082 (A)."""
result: 7.5 (A)
